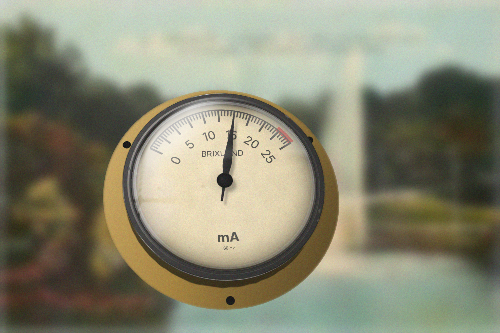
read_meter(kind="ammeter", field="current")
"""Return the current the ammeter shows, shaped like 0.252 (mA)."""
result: 15 (mA)
